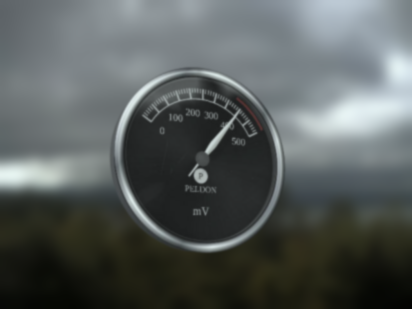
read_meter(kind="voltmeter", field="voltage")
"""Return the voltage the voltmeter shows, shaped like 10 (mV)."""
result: 400 (mV)
